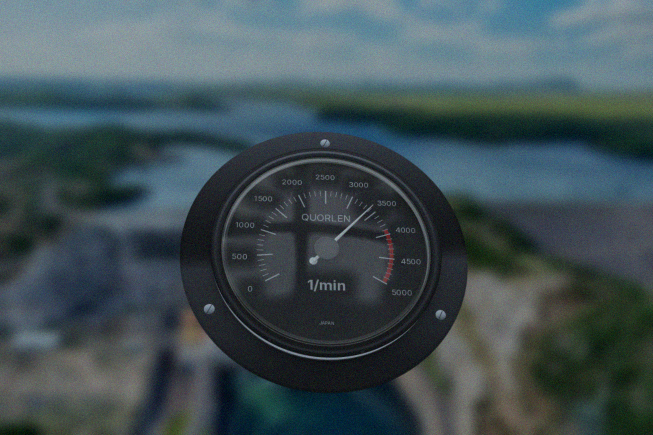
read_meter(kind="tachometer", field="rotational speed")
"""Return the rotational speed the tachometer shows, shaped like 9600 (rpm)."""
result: 3400 (rpm)
